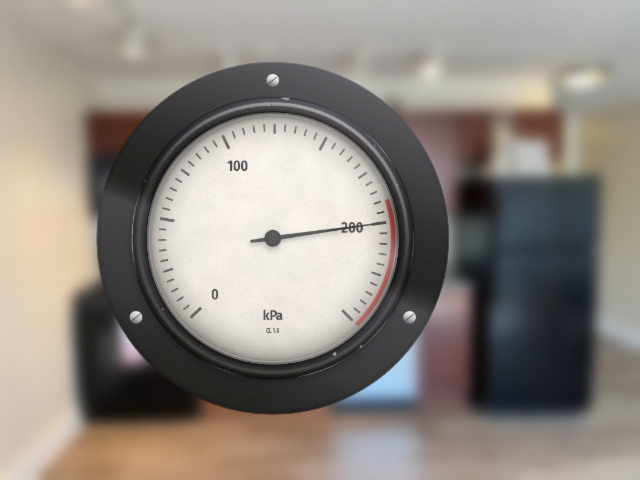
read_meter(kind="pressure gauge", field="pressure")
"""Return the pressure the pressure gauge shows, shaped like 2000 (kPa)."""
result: 200 (kPa)
